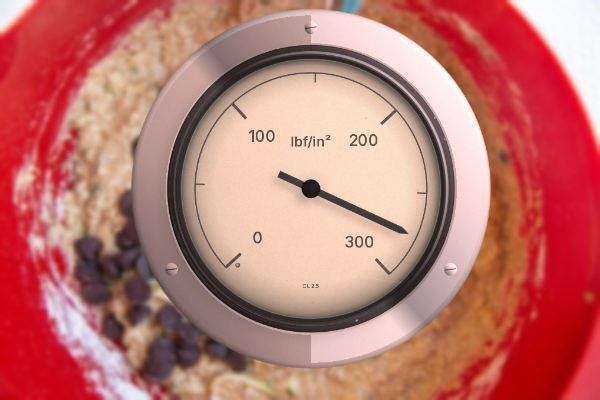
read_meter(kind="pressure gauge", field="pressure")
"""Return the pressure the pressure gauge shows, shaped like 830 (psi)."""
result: 275 (psi)
